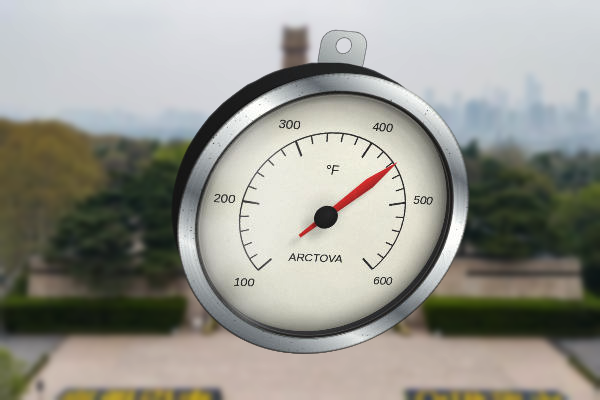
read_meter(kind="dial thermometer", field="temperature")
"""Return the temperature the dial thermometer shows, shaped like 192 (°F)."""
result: 440 (°F)
